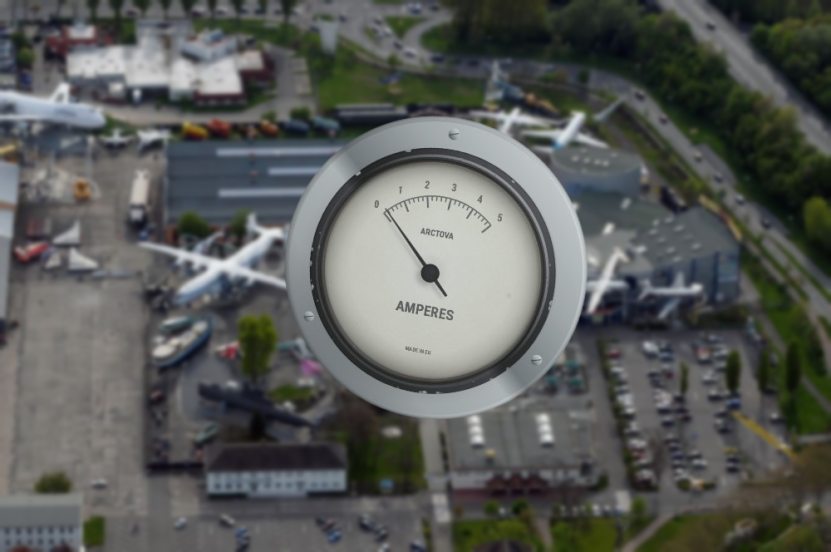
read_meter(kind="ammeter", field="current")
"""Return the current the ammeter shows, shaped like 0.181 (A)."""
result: 0.2 (A)
